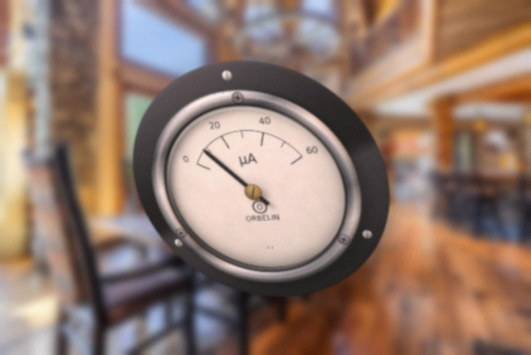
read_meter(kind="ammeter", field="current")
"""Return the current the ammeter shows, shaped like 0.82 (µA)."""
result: 10 (µA)
